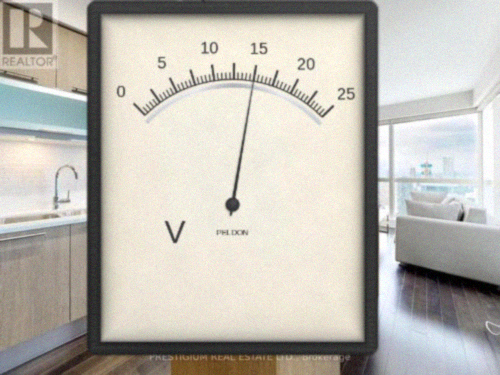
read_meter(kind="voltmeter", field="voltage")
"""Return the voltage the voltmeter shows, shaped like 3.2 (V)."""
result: 15 (V)
